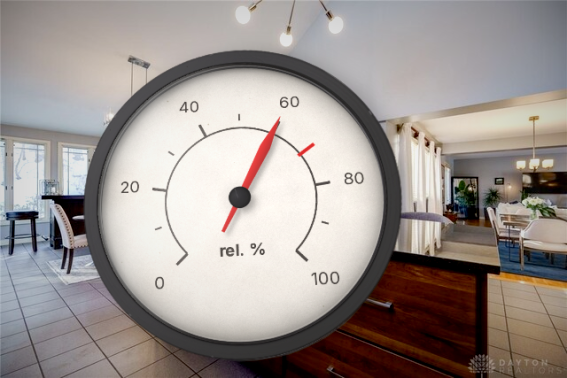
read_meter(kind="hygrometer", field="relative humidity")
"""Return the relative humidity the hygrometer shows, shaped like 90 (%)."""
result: 60 (%)
